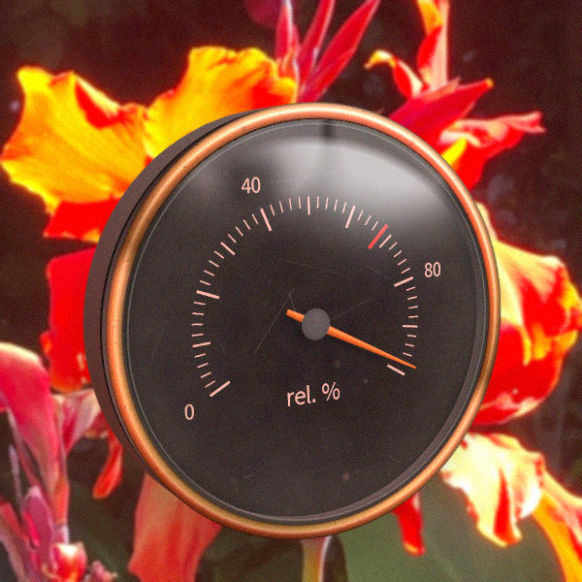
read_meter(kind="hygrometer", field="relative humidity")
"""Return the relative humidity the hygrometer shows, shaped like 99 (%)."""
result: 98 (%)
